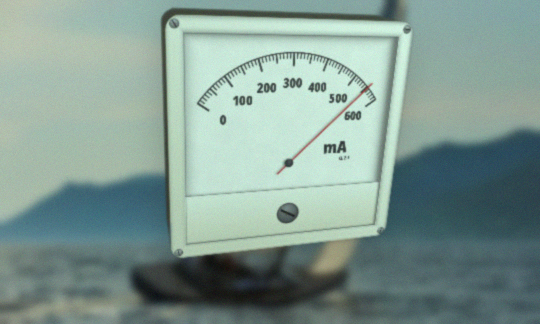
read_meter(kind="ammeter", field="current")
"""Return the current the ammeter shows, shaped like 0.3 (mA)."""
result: 550 (mA)
